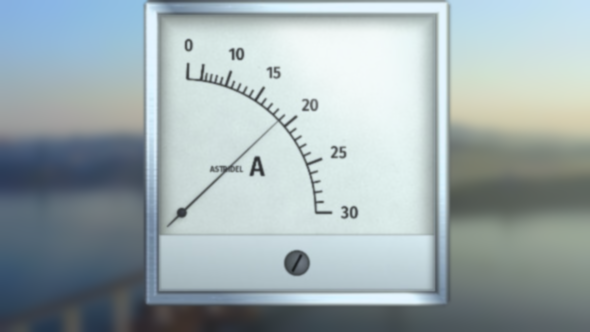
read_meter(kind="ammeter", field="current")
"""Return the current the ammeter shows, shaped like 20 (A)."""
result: 19 (A)
